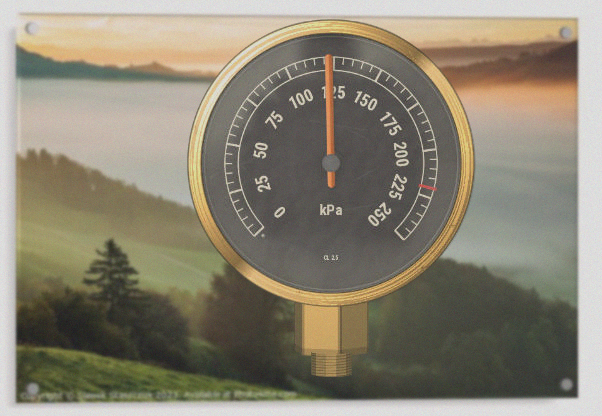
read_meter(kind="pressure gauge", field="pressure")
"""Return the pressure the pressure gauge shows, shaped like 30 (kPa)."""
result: 122.5 (kPa)
